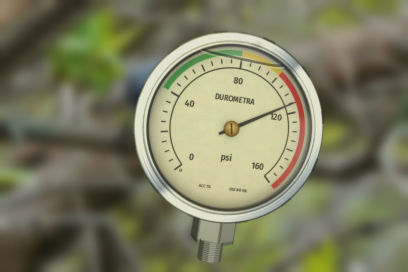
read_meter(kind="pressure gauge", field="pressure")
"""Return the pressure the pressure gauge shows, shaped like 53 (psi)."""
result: 115 (psi)
